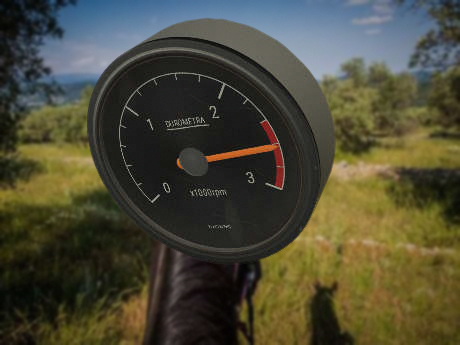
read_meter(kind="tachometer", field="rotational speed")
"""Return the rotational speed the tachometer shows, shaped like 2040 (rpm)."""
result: 2600 (rpm)
